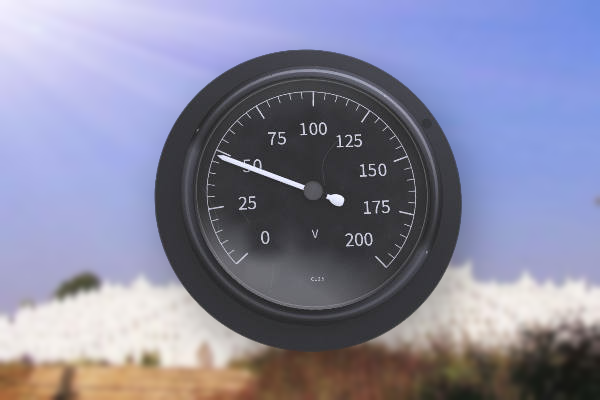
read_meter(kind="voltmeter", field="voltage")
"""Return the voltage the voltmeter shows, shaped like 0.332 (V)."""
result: 47.5 (V)
